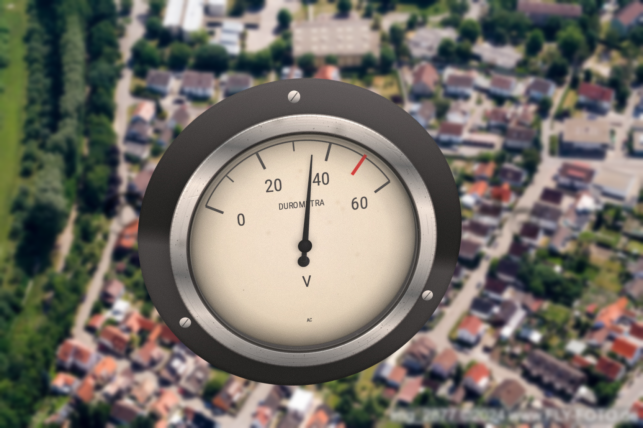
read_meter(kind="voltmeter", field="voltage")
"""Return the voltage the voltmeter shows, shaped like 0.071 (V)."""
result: 35 (V)
